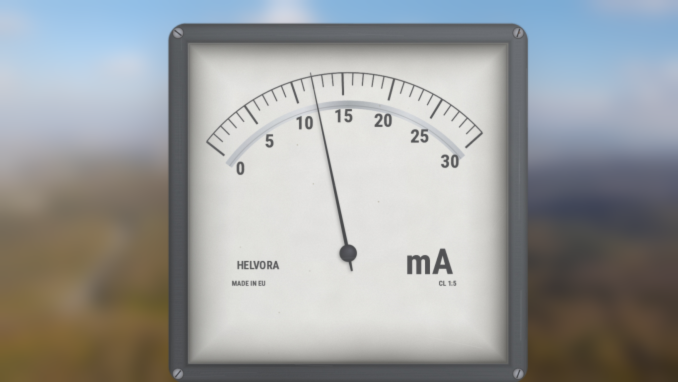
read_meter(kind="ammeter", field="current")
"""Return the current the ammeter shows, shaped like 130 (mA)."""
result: 12 (mA)
